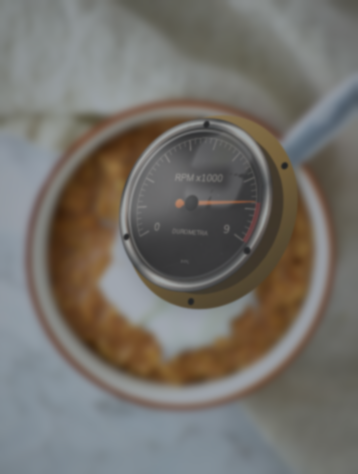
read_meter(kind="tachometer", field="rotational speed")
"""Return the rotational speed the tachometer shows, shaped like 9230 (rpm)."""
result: 7800 (rpm)
